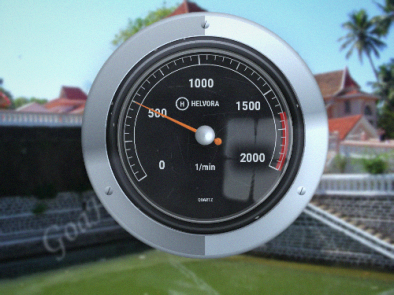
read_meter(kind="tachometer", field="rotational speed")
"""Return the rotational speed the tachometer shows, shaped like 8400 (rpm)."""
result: 500 (rpm)
